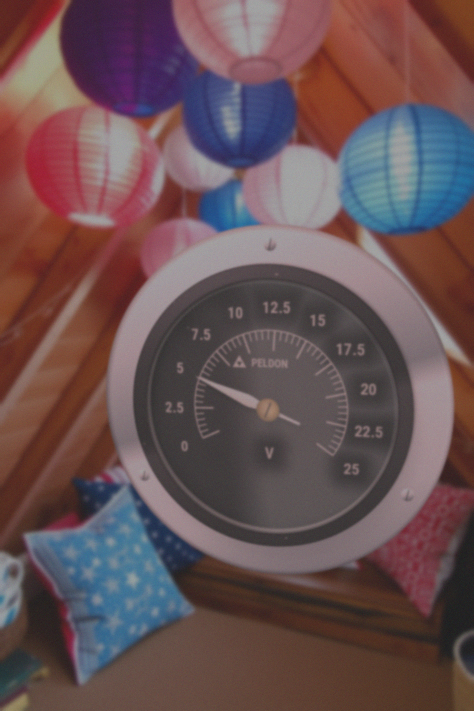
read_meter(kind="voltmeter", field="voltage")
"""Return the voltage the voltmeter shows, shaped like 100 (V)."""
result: 5 (V)
